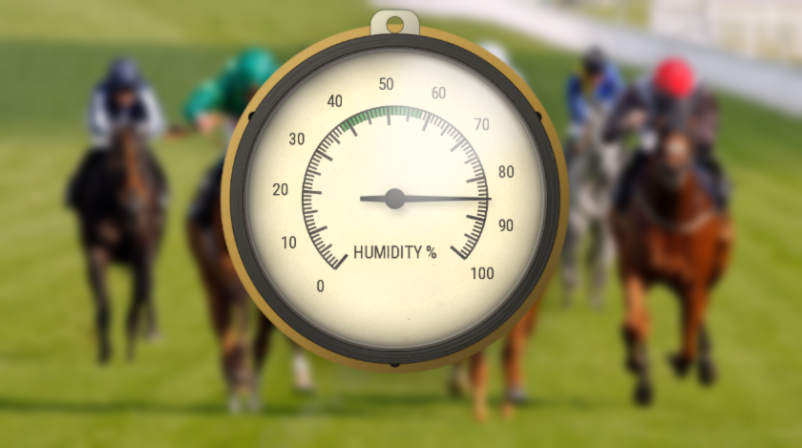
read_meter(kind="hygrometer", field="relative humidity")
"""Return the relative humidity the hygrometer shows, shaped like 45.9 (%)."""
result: 85 (%)
